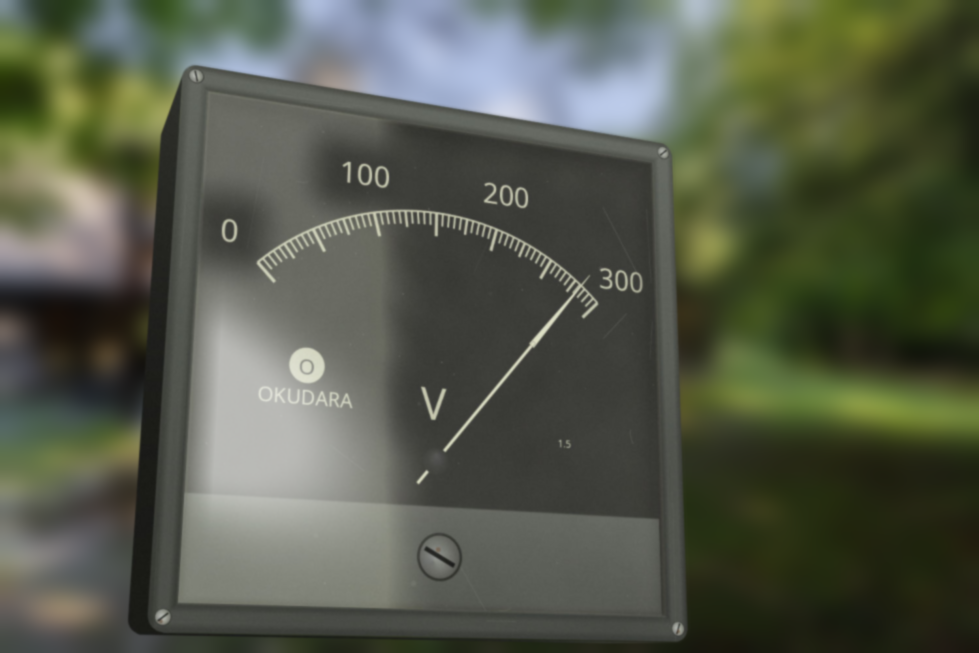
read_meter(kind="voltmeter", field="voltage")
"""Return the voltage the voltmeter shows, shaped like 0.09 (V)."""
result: 280 (V)
